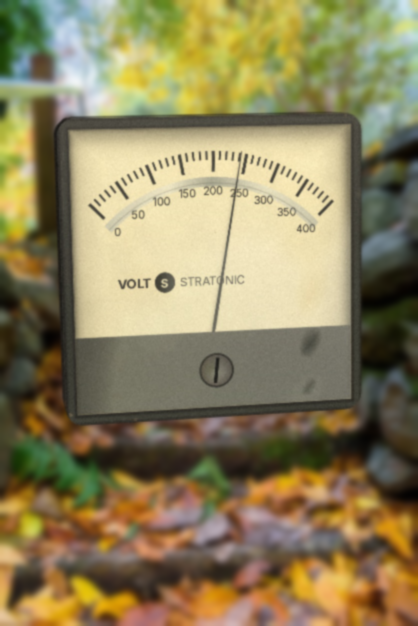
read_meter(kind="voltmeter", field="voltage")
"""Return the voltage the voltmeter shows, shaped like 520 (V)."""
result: 240 (V)
